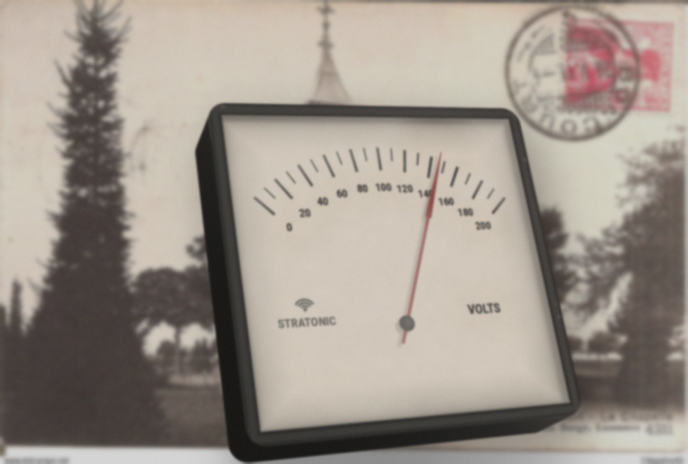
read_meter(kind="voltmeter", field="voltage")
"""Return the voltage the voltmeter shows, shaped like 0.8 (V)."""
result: 145 (V)
